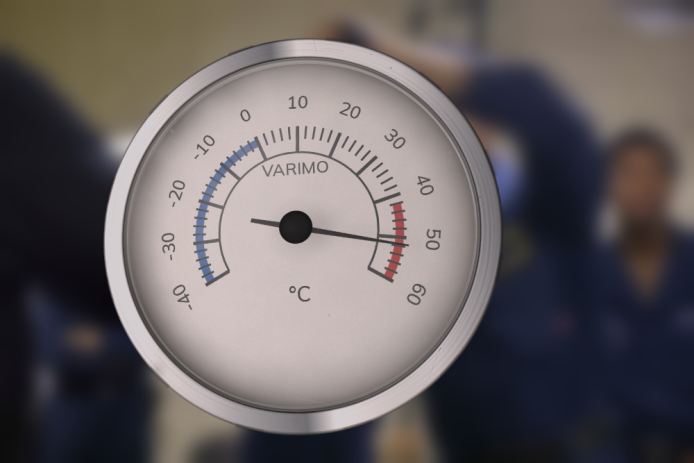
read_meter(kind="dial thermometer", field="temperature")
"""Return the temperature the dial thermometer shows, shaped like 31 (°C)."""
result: 52 (°C)
